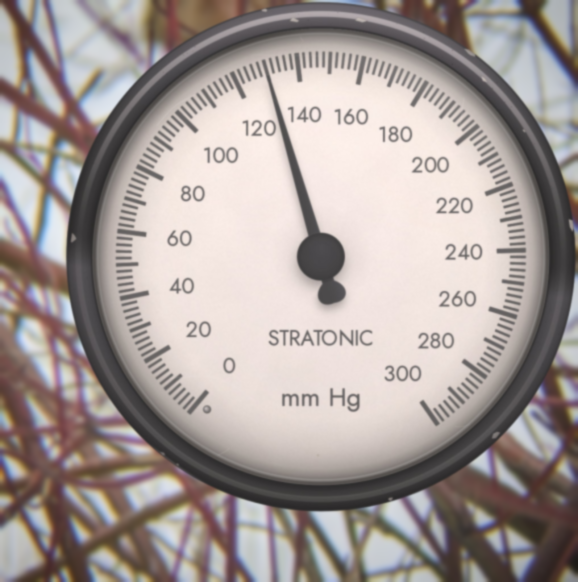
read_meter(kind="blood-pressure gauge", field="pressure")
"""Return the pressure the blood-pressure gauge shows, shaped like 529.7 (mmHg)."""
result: 130 (mmHg)
